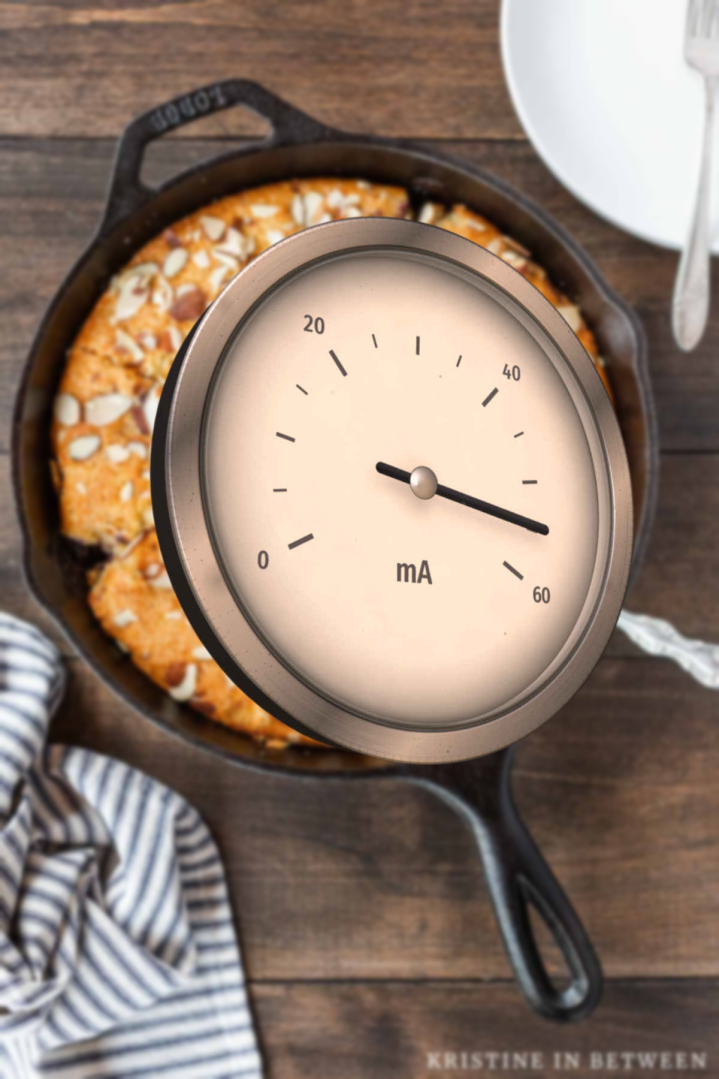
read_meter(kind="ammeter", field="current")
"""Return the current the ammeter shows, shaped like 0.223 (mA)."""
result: 55 (mA)
